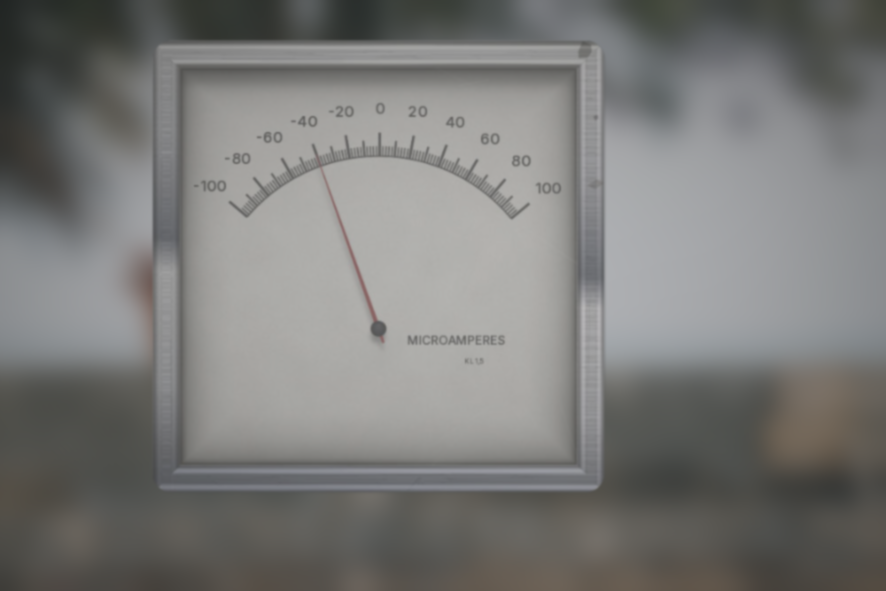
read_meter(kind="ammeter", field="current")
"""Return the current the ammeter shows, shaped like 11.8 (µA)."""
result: -40 (µA)
